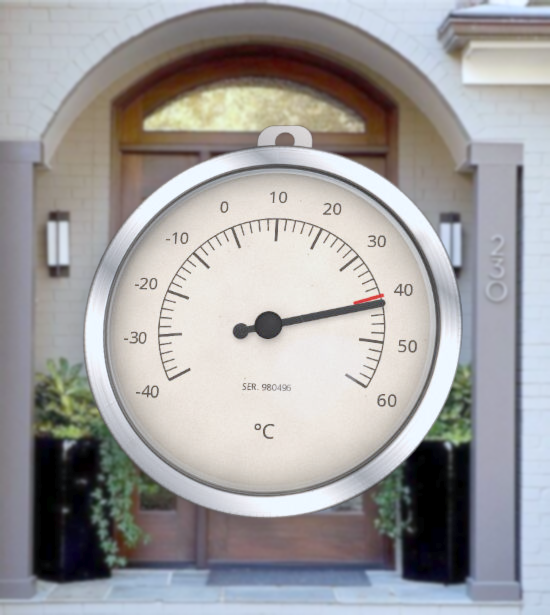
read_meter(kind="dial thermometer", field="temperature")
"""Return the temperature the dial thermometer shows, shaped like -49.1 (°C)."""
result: 42 (°C)
